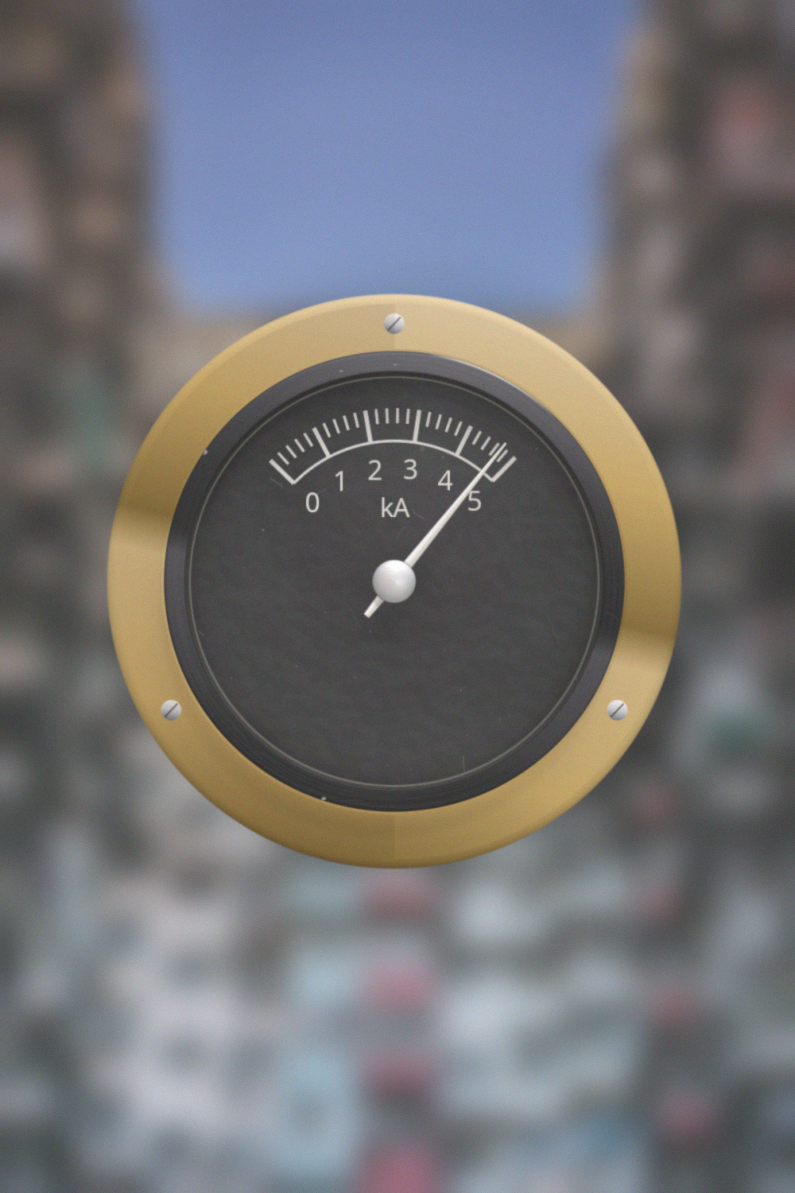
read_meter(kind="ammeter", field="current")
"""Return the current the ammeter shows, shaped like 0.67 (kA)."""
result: 4.7 (kA)
